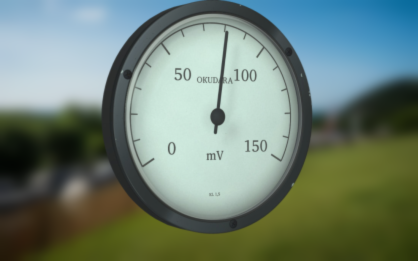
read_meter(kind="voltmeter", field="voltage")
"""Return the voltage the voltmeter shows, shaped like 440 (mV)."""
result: 80 (mV)
